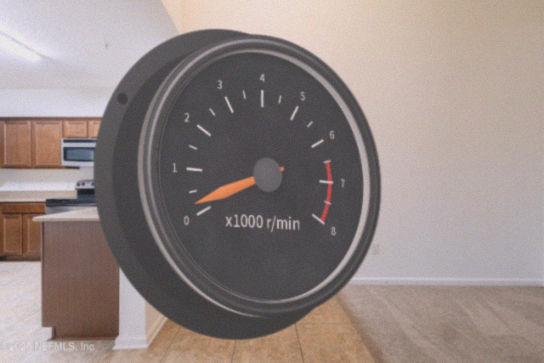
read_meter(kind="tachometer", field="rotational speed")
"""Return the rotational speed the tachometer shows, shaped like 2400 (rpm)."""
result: 250 (rpm)
